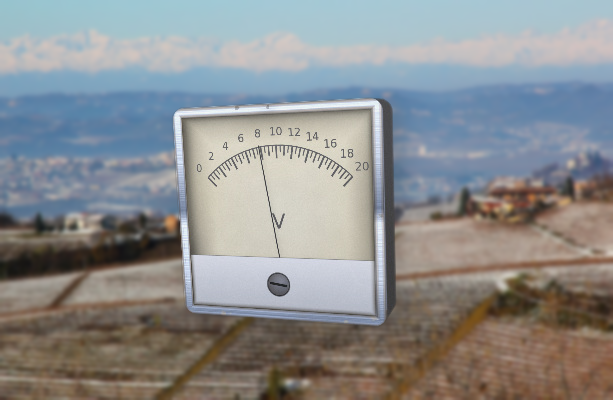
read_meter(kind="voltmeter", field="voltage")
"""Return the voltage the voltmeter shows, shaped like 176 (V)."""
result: 8 (V)
